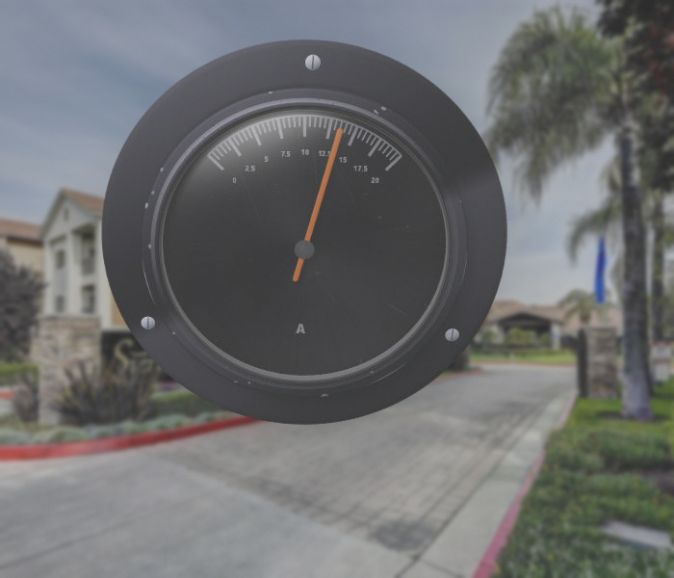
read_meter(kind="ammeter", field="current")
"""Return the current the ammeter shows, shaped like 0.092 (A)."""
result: 13.5 (A)
